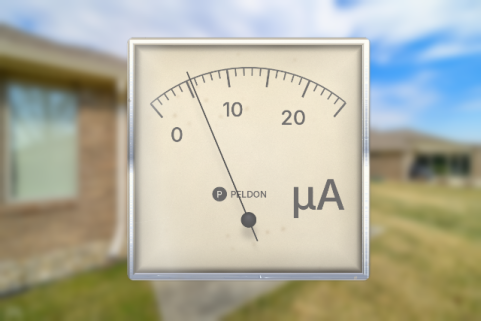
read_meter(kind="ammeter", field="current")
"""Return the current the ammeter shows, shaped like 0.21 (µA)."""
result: 5.5 (µA)
